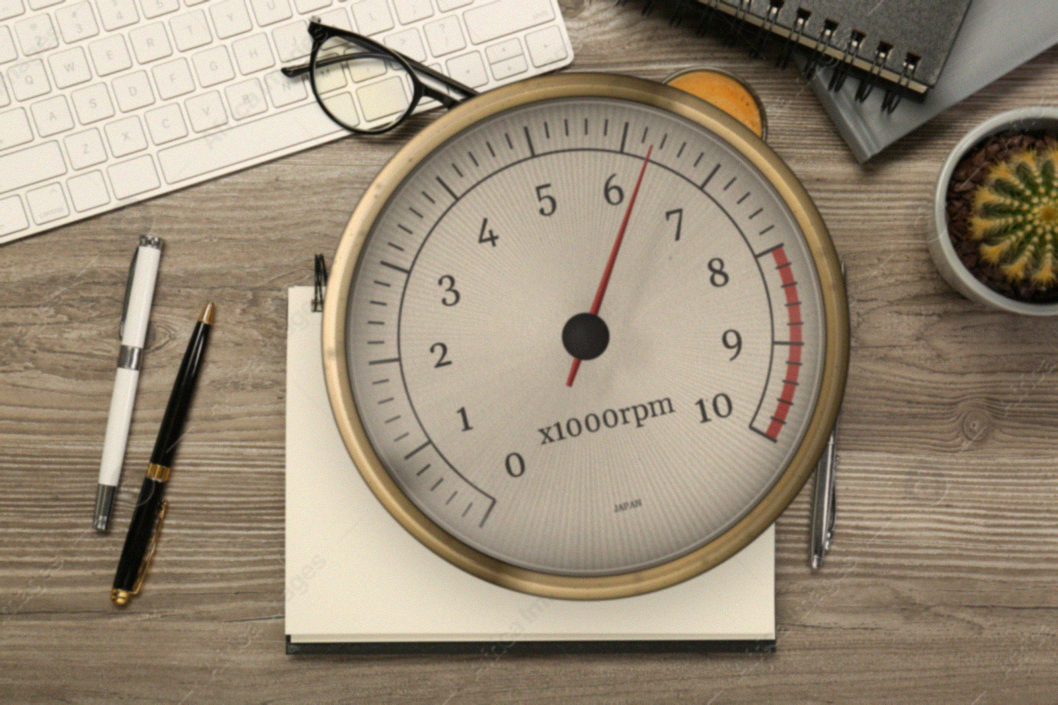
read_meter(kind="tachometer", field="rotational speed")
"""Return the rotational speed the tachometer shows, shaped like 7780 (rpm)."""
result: 6300 (rpm)
